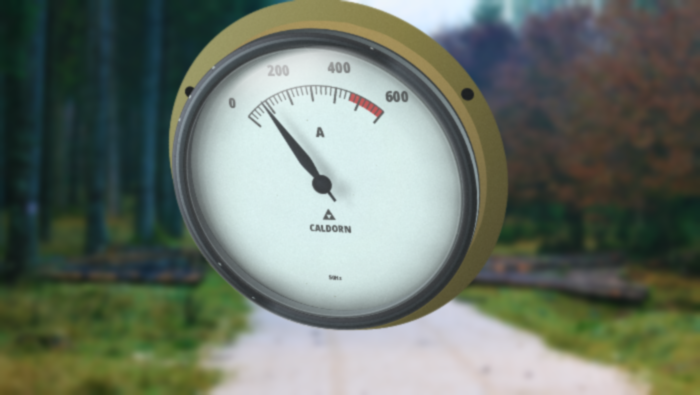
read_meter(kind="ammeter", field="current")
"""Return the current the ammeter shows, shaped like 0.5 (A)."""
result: 100 (A)
